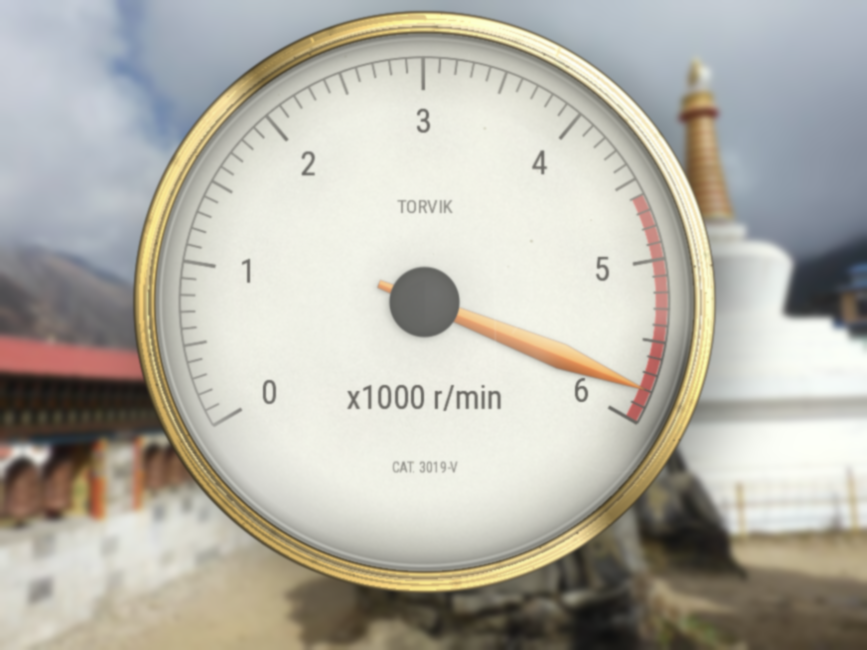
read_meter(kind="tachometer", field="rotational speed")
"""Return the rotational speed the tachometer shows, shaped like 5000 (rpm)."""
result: 5800 (rpm)
